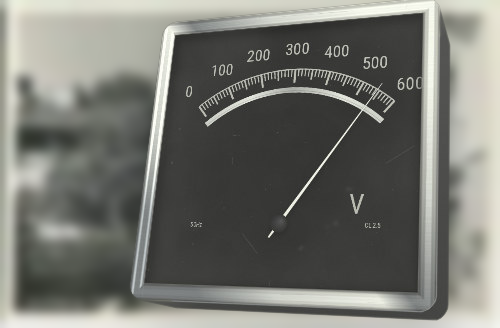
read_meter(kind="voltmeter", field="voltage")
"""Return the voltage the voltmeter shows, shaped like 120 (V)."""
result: 550 (V)
